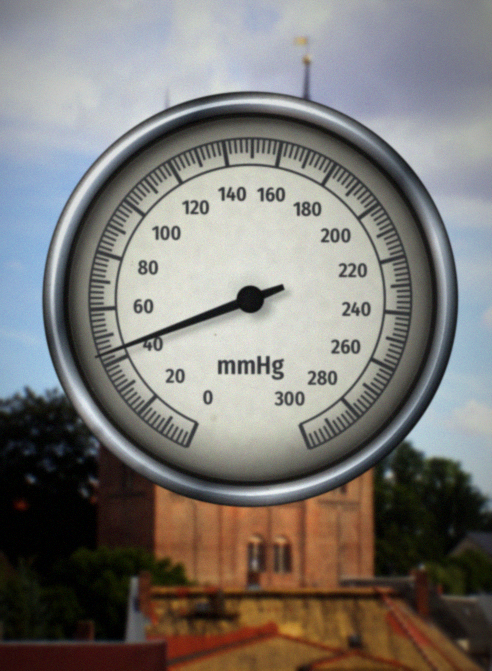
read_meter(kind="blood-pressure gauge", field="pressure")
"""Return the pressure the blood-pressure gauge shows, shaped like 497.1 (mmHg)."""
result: 44 (mmHg)
